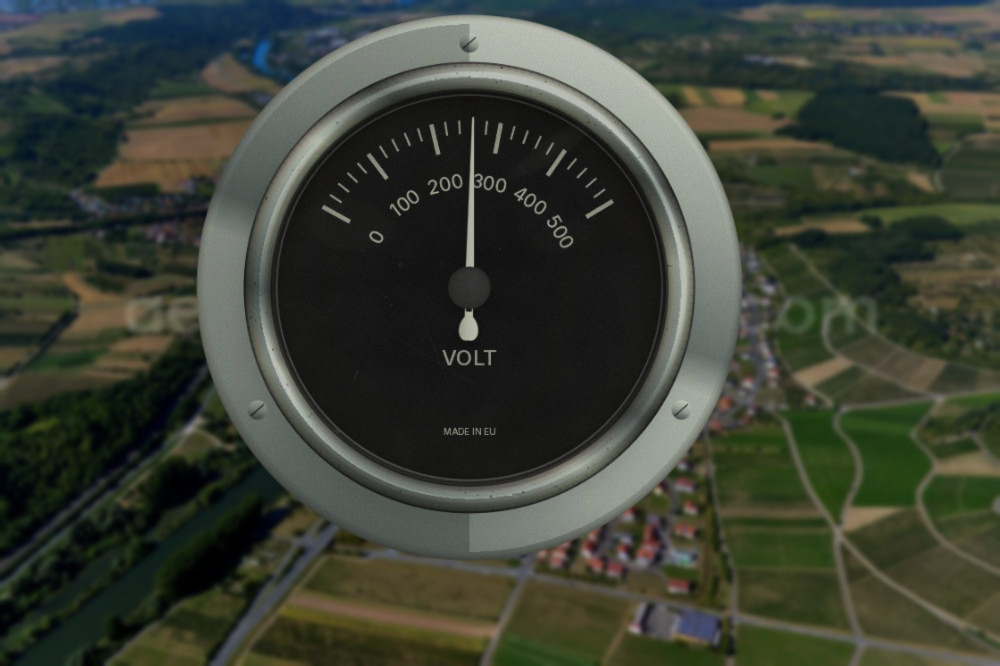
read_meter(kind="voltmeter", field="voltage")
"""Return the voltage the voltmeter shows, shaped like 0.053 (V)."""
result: 260 (V)
